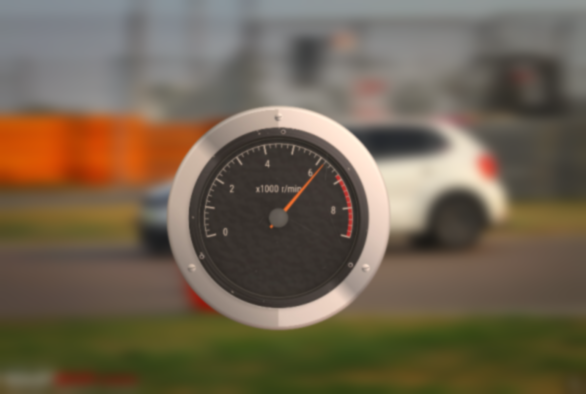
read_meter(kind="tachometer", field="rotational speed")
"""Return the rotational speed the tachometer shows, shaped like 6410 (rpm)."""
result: 6200 (rpm)
